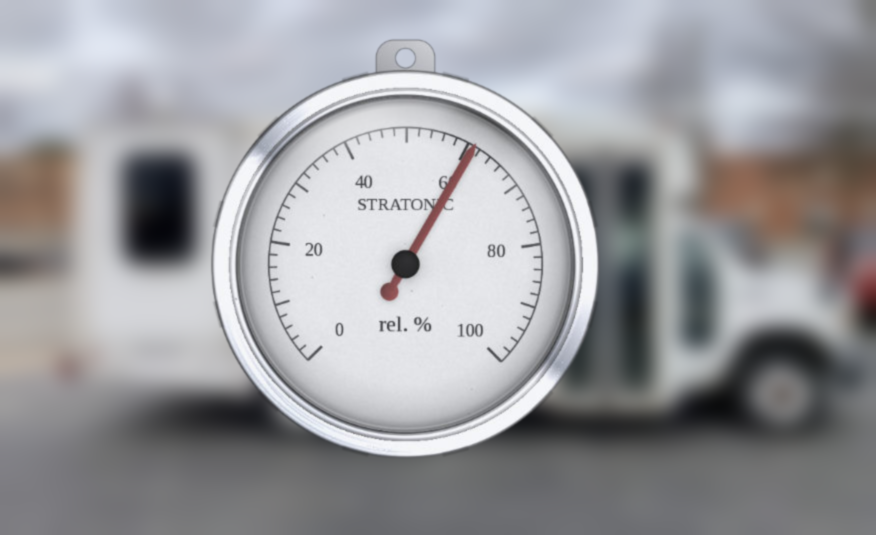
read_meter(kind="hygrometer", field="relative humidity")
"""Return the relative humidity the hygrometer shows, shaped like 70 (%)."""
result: 61 (%)
